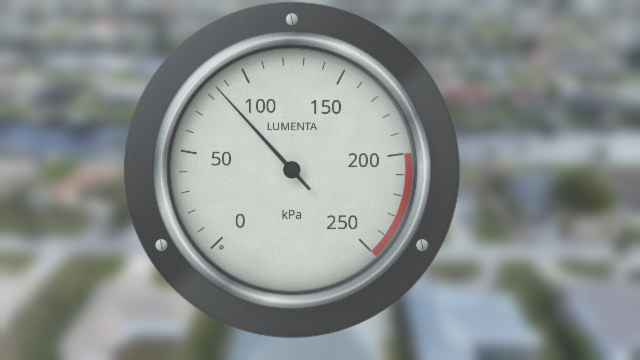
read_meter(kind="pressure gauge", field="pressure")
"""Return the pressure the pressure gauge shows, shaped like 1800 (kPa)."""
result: 85 (kPa)
